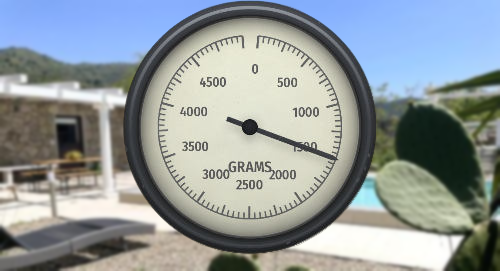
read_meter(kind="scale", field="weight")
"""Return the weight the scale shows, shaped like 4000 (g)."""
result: 1500 (g)
